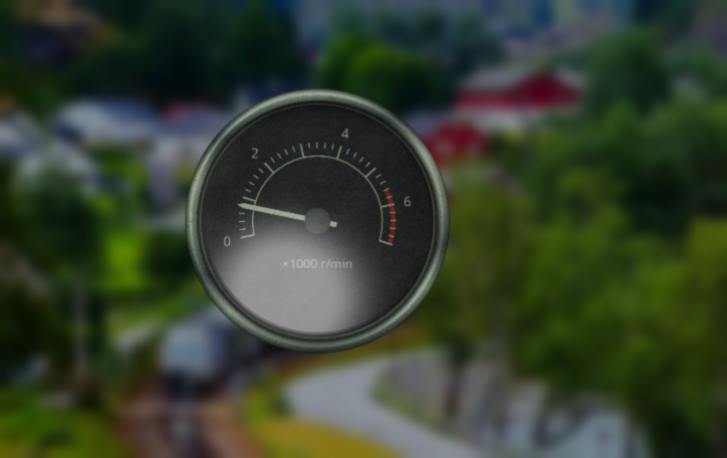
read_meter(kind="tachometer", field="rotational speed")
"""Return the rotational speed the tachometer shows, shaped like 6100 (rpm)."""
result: 800 (rpm)
